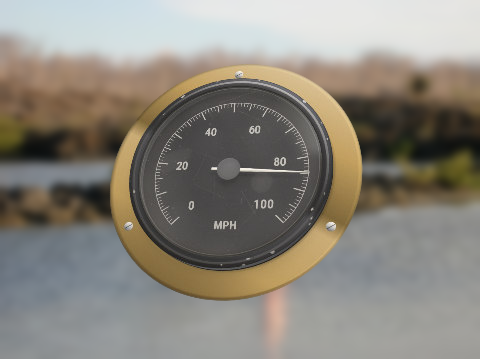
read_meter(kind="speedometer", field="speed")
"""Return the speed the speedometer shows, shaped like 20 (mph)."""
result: 85 (mph)
